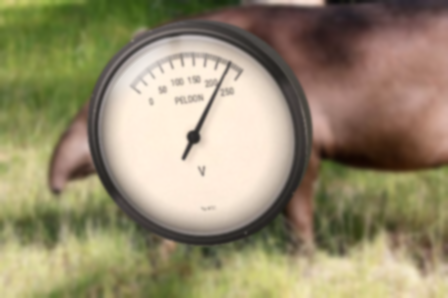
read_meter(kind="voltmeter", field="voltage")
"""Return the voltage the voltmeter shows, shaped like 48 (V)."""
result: 225 (V)
